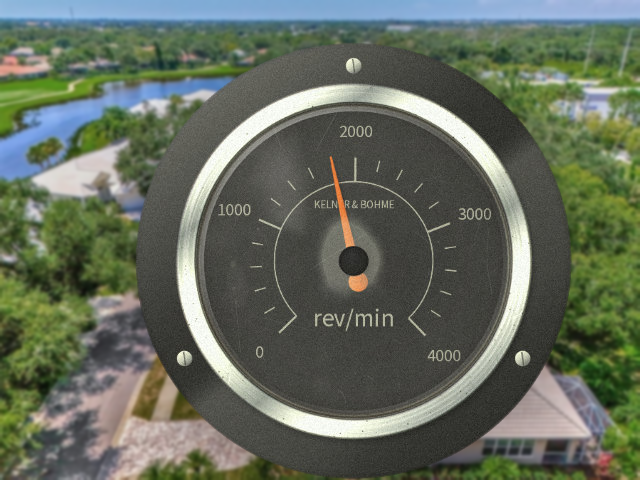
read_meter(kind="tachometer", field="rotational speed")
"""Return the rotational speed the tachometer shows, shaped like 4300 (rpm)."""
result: 1800 (rpm)
